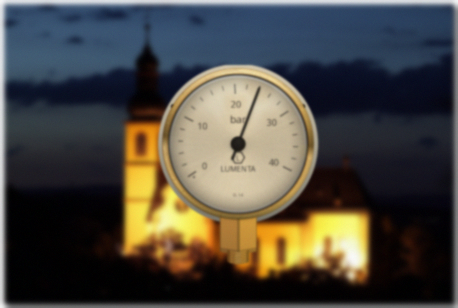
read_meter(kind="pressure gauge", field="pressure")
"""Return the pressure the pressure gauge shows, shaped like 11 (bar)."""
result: 24 (bar)
